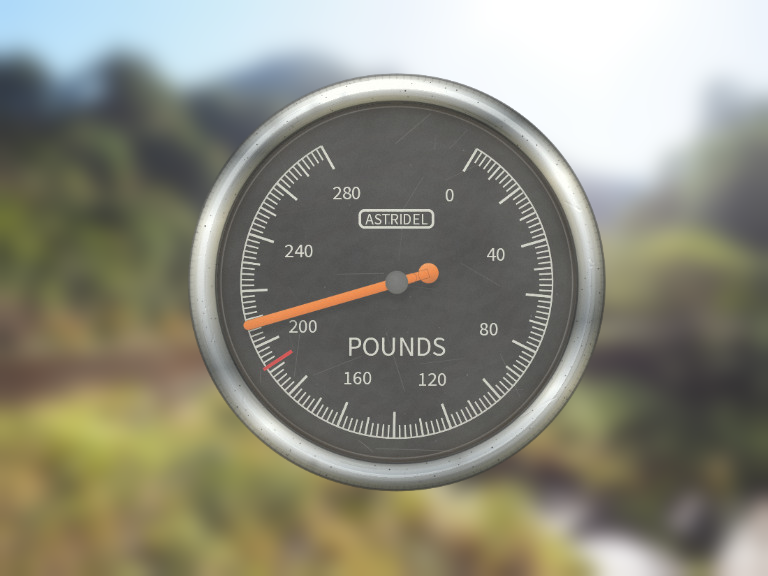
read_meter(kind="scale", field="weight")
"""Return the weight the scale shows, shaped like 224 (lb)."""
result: 208 (lb)
